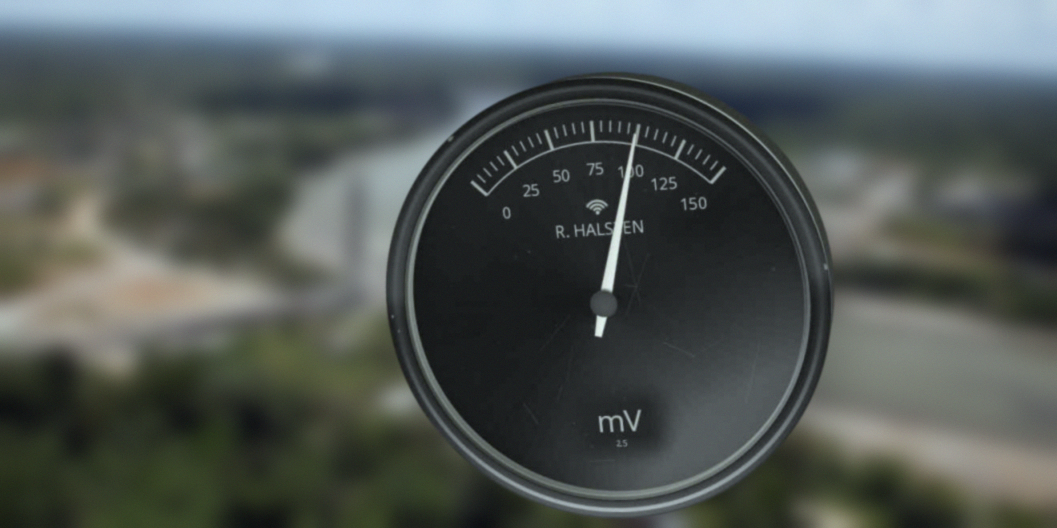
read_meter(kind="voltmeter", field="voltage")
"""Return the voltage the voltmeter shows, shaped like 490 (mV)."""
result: 100 (mV)
